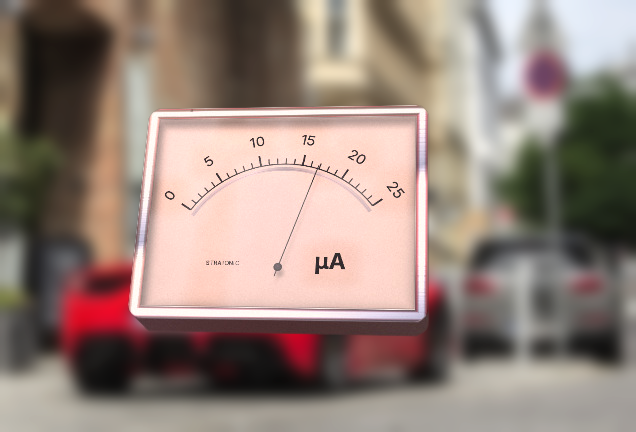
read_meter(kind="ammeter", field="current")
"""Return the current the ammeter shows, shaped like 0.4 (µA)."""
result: 17 (µA)
